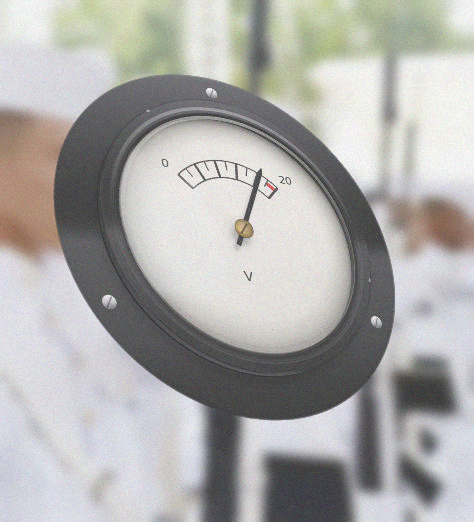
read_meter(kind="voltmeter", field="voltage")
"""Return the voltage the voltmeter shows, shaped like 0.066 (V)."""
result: 16 (V)
